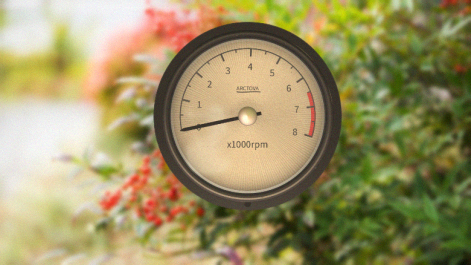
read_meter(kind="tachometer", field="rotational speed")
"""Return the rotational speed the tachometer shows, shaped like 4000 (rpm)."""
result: 0 (rpm)
